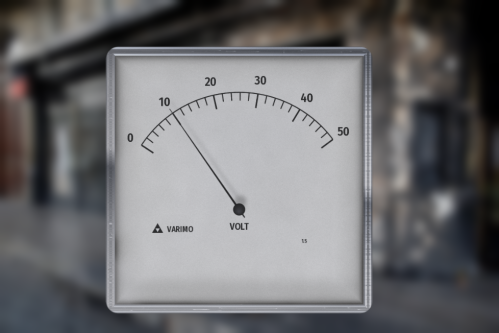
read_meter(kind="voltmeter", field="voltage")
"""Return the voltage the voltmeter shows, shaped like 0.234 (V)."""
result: 10 (V)
